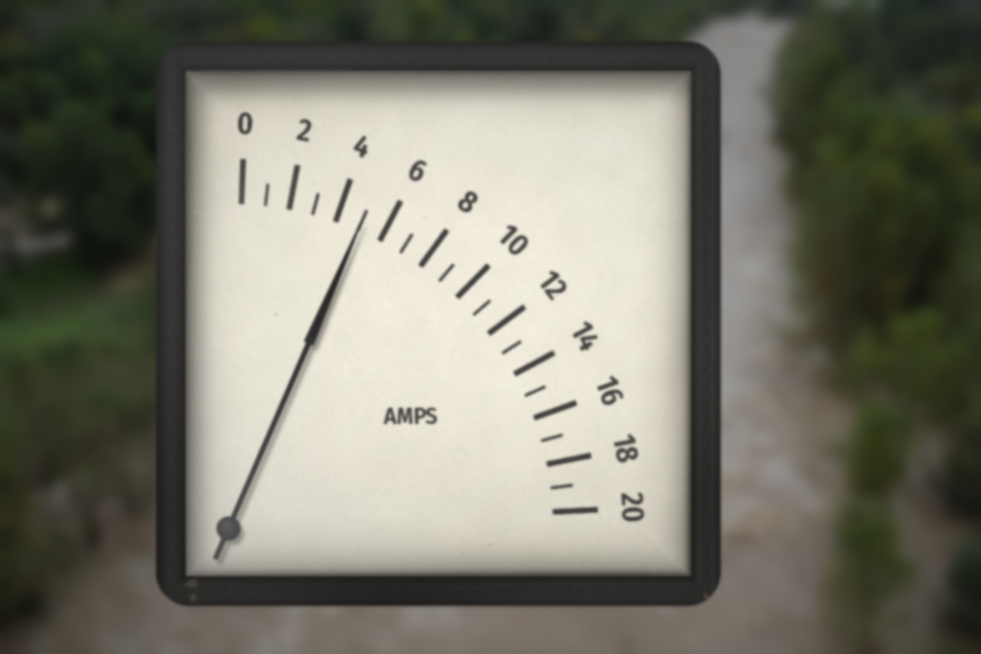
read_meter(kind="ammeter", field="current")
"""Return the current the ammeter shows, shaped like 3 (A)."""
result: 5 (A)
